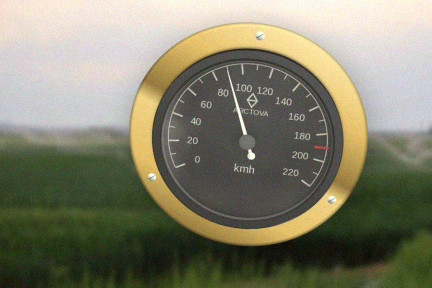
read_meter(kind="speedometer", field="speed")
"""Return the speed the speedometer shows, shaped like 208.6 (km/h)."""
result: 90 (km/h)
